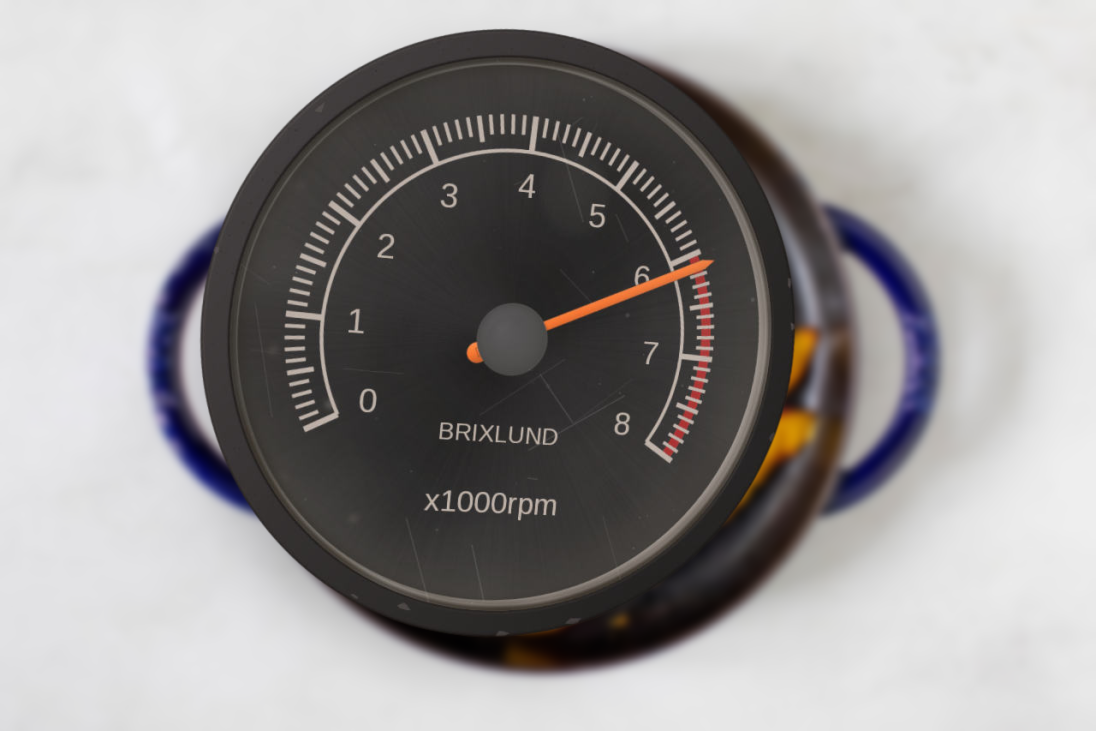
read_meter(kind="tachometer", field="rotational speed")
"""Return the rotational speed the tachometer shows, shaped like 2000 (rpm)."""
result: 6100 (rpm)
